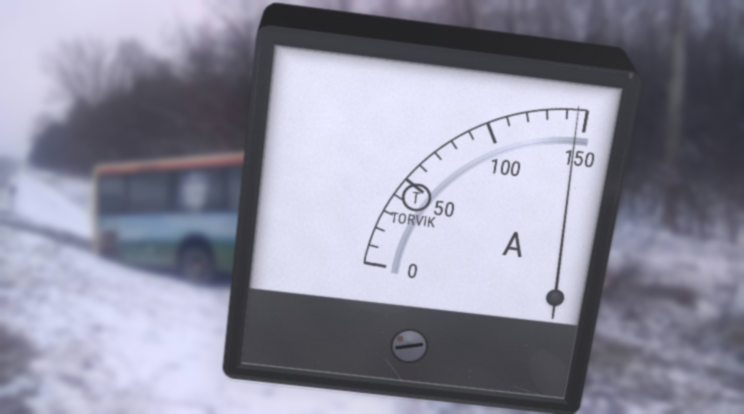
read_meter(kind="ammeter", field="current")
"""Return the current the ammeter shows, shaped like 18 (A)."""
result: 145 (A)
